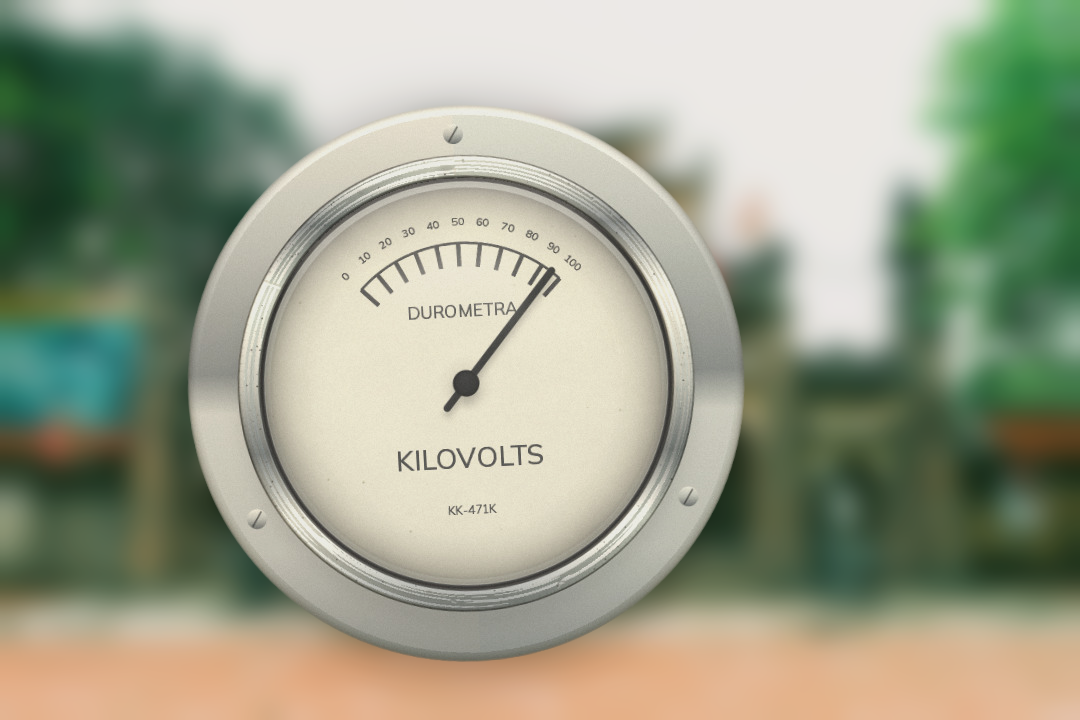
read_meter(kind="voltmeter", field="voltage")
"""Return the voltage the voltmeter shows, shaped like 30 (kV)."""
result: 95 (kV)
